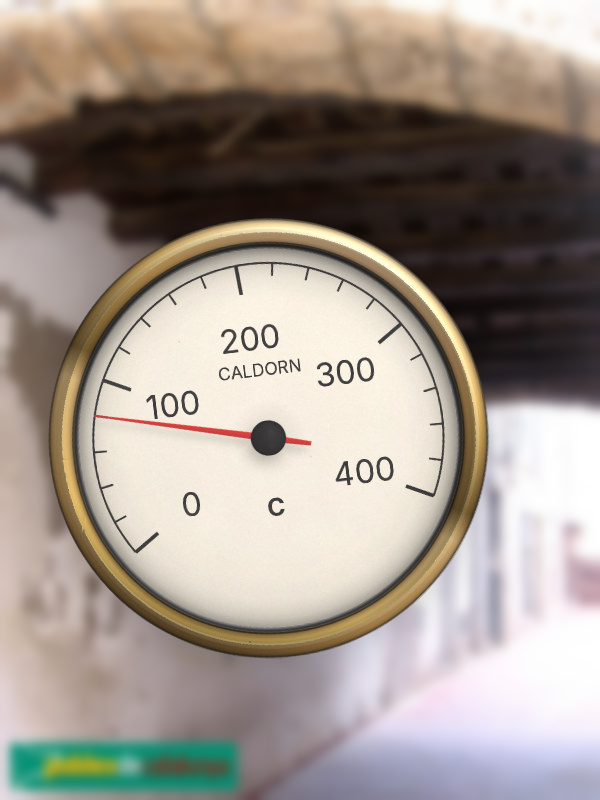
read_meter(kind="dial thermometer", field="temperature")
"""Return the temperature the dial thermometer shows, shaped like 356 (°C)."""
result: 80 (°C)
